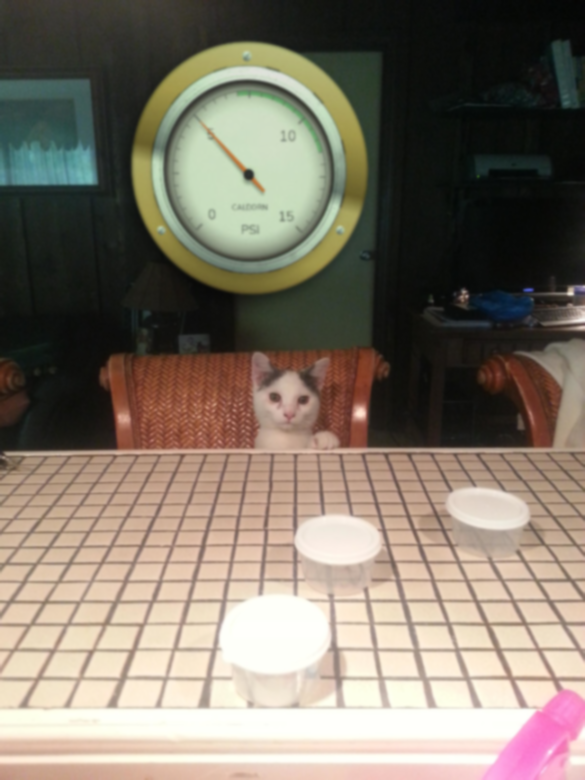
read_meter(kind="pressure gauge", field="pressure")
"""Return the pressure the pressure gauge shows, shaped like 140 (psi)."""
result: 5 (psi)
